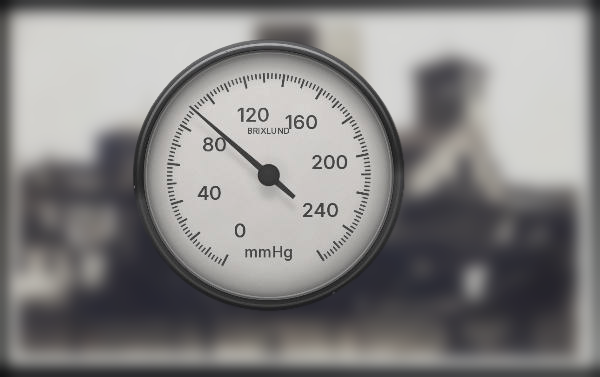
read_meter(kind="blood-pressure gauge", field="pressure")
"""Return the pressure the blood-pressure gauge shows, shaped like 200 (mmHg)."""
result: 90 (mmHg)
